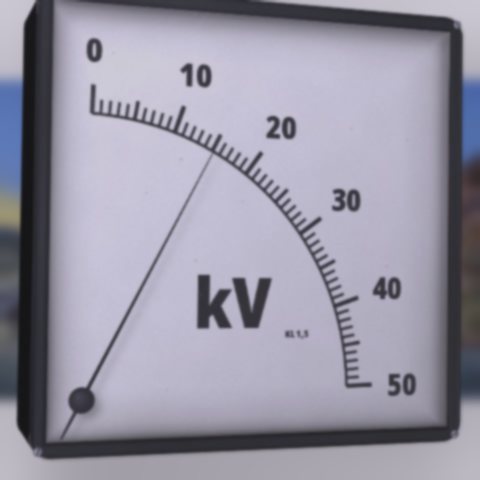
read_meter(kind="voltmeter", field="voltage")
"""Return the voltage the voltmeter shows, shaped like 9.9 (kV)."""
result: 15 (kV)
